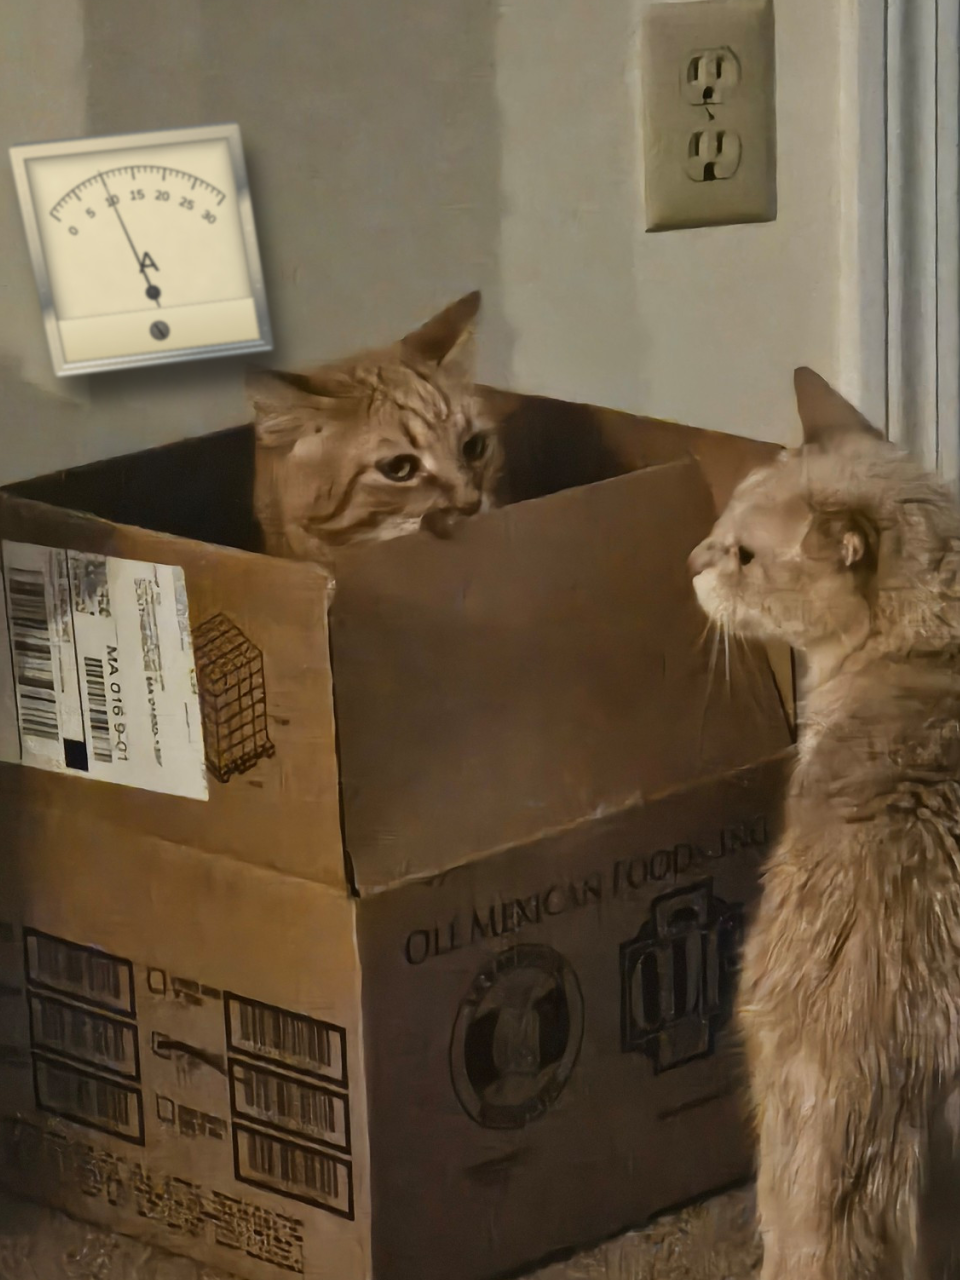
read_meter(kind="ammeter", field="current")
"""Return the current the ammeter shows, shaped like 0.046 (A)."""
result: 10 (A)
